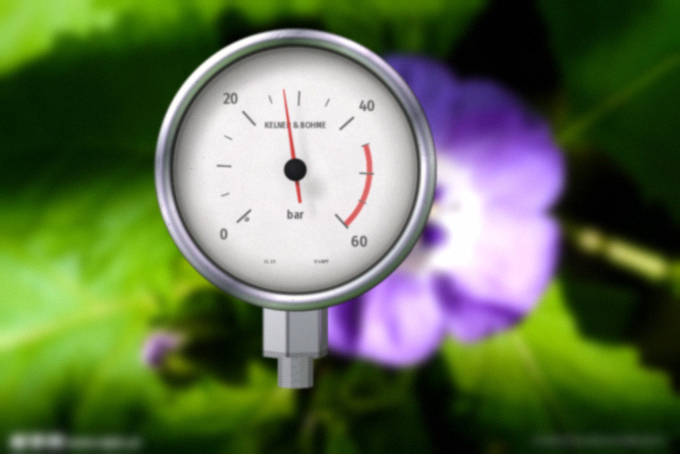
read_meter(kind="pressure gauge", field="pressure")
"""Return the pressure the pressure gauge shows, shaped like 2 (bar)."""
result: 27.5 (bar)
